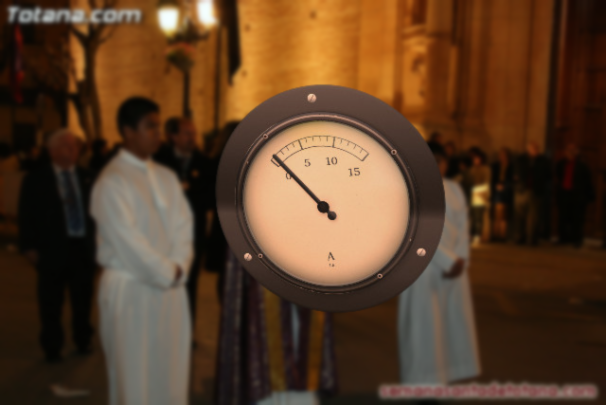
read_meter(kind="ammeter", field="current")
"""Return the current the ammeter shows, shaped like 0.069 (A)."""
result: 1 (A)
